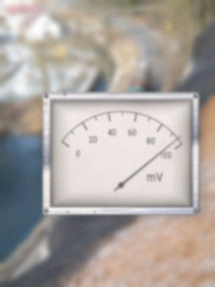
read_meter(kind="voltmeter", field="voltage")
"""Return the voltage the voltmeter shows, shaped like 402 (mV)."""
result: 95 (mV)
